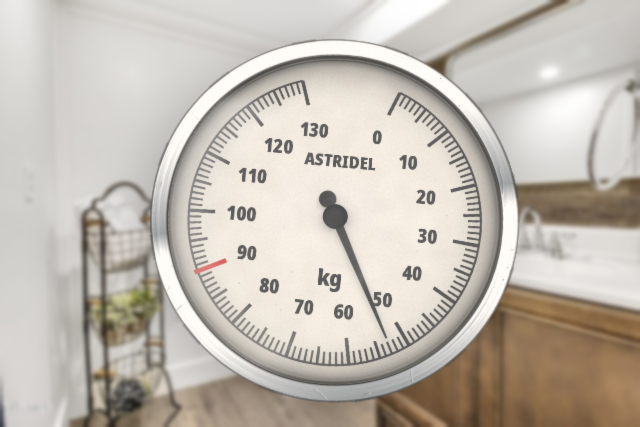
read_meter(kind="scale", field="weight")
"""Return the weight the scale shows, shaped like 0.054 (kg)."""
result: 53 (kg)
